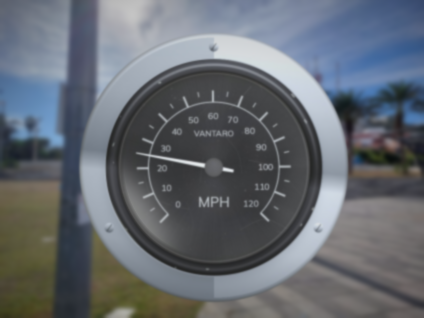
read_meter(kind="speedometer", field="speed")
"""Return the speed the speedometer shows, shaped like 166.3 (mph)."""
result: 25 (mph)
